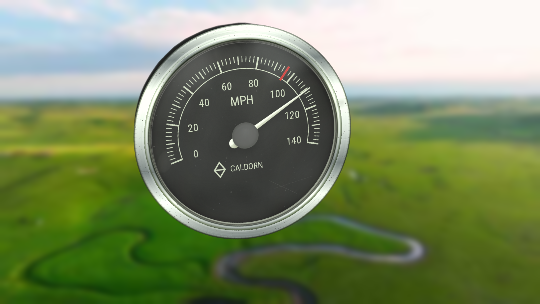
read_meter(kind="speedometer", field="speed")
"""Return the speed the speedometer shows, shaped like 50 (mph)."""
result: 110 (mph)
